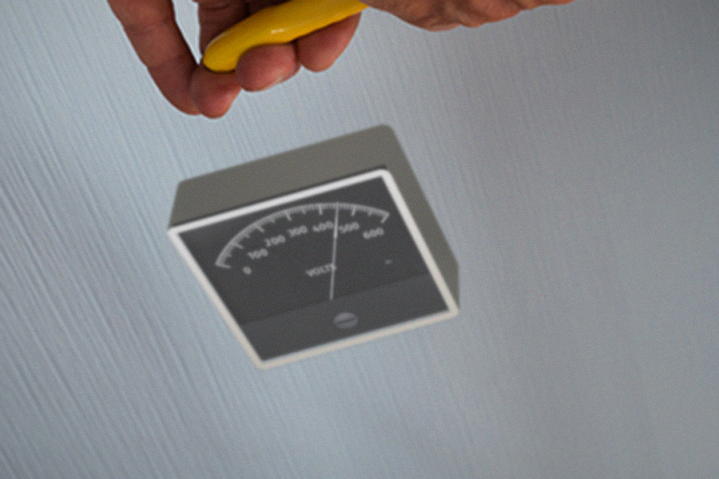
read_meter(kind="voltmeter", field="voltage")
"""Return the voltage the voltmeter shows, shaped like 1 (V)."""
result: 450 (V)
